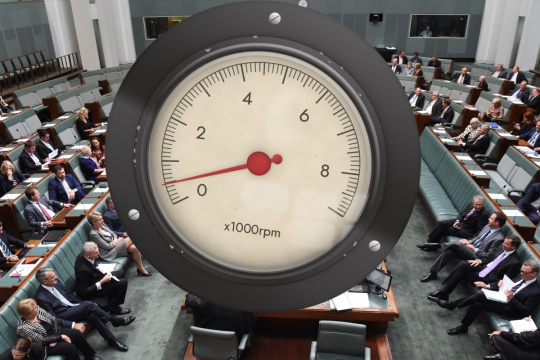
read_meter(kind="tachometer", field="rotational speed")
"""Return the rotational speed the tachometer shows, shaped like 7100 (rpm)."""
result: 500 (rpm)
